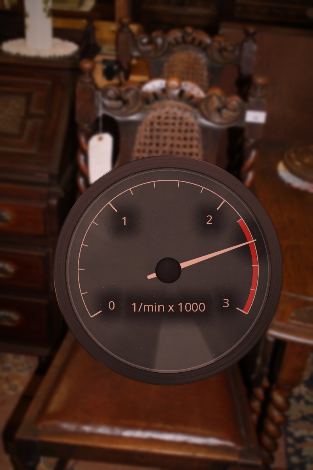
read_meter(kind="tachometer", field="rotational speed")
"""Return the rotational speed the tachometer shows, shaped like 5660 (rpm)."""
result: 2400 (rpm)
